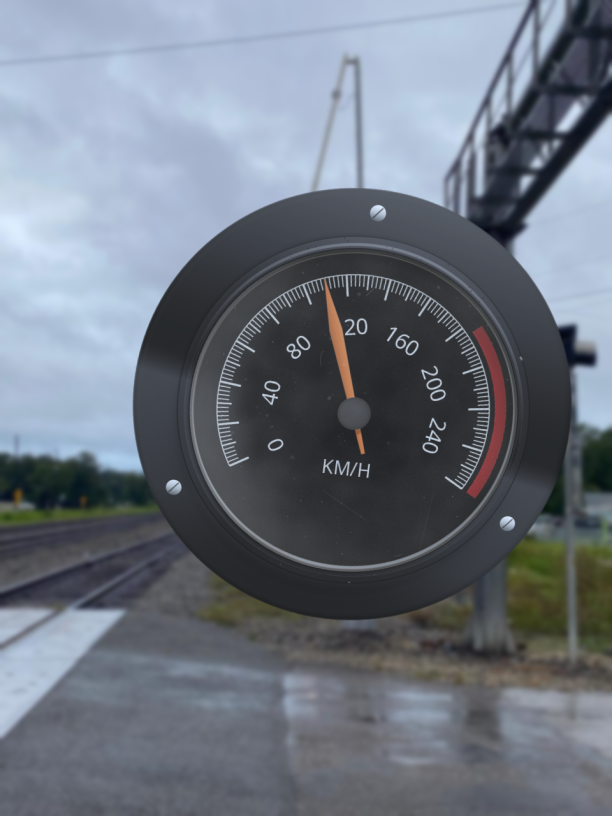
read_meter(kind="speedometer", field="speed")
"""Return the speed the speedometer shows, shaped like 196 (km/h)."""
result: 110 (km/h)
